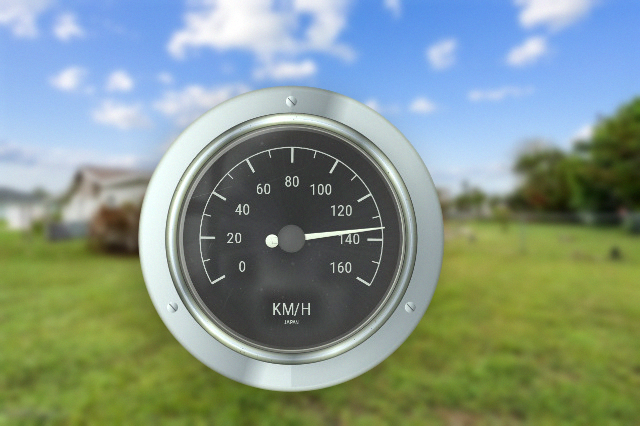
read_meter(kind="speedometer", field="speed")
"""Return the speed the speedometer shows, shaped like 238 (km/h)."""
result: 135 (km/h)
